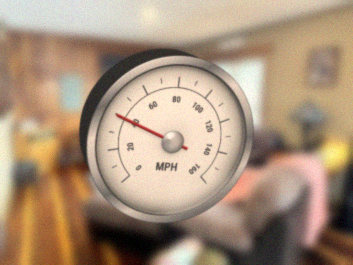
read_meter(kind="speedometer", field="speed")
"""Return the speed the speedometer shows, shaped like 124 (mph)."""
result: 40 (mph)
